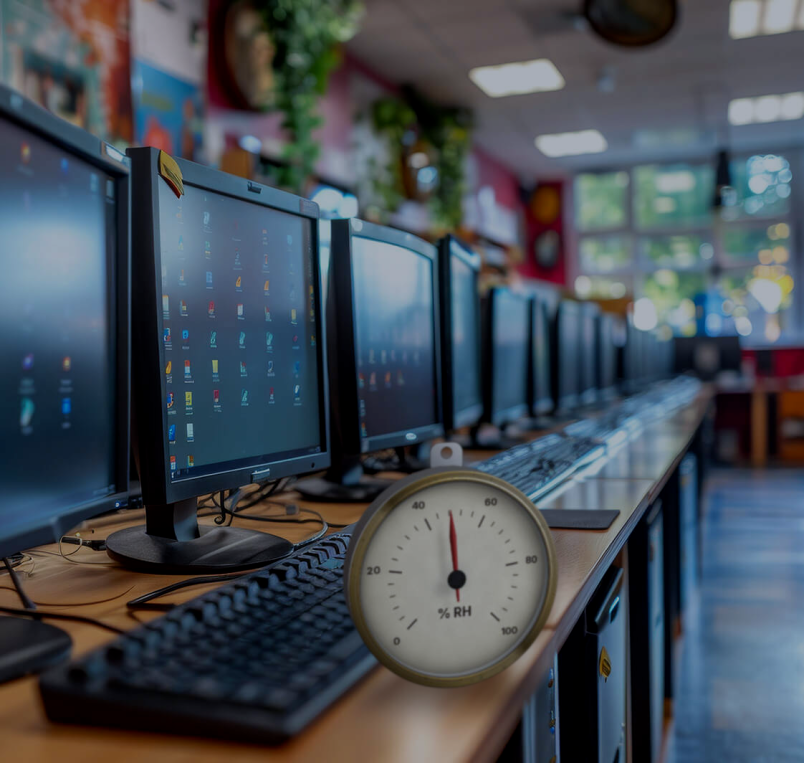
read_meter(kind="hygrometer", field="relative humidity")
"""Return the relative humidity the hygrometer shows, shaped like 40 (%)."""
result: 48 (%)
